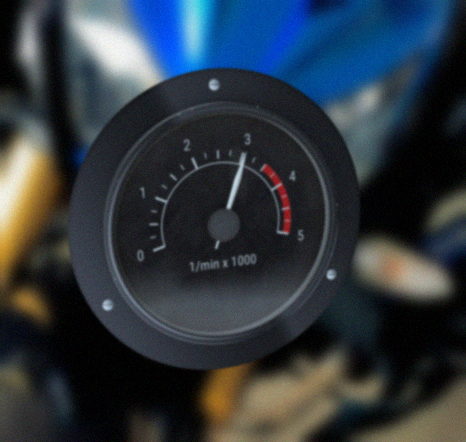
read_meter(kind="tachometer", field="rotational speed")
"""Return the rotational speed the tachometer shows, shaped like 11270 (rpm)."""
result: 3000 (rpm)
